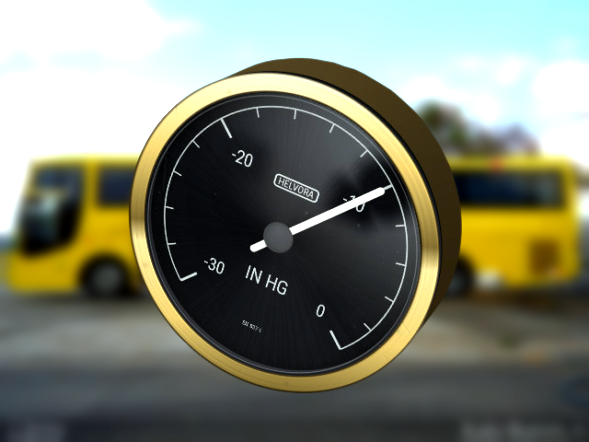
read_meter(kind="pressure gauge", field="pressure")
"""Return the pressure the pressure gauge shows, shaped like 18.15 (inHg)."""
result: -10 (inHg)
